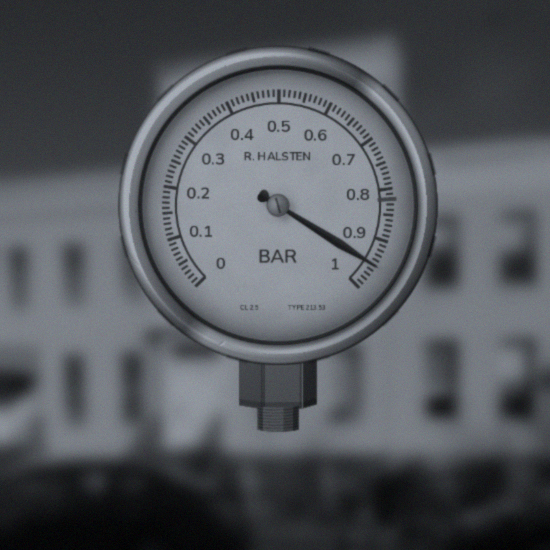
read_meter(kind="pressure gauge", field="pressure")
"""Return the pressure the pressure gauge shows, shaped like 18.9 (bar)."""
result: 0.95 (bar)
